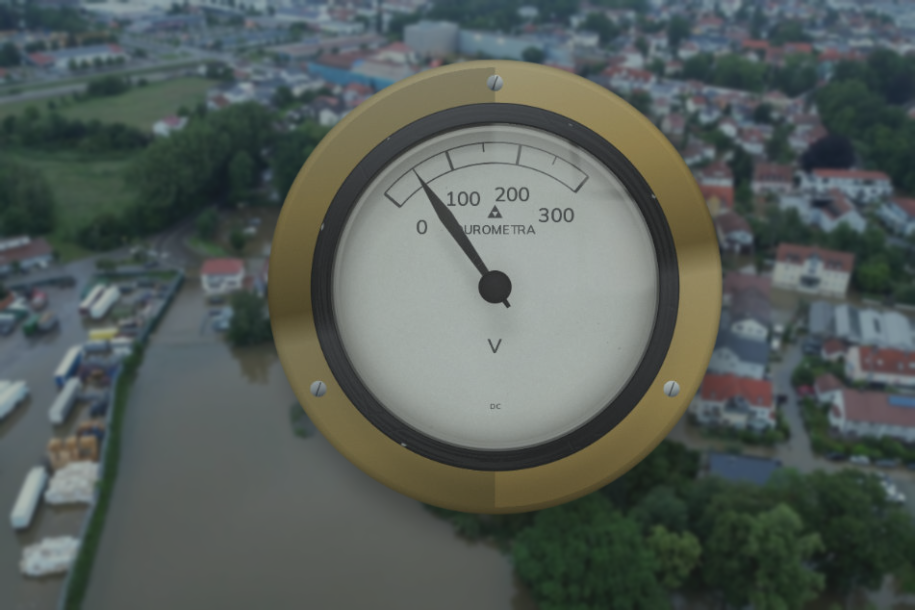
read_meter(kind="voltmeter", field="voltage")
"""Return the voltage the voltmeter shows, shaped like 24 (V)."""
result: 50 (V)
